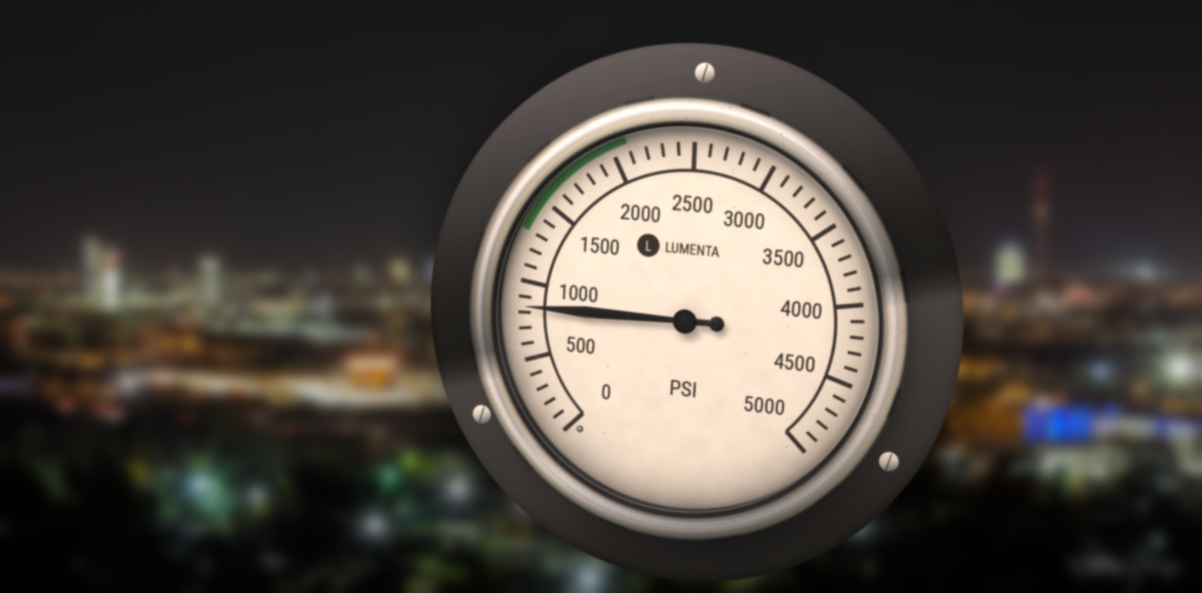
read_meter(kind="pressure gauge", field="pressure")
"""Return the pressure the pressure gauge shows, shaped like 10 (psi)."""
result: 850 (psi)
